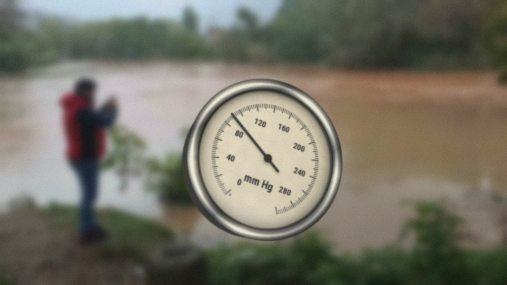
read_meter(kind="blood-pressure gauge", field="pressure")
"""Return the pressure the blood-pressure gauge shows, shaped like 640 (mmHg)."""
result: 90 (mmHg)
